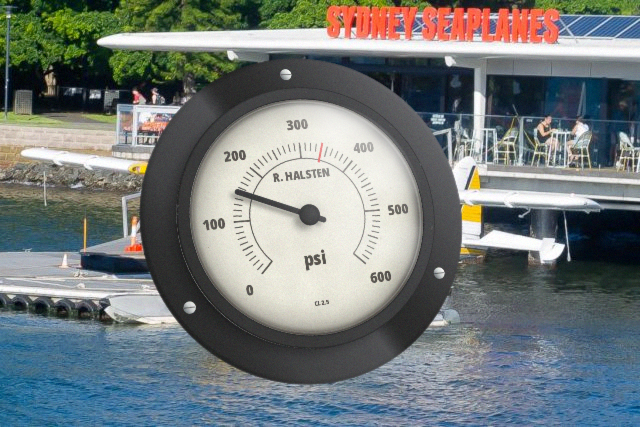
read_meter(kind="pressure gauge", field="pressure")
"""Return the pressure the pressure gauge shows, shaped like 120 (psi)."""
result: 150 (psi)
